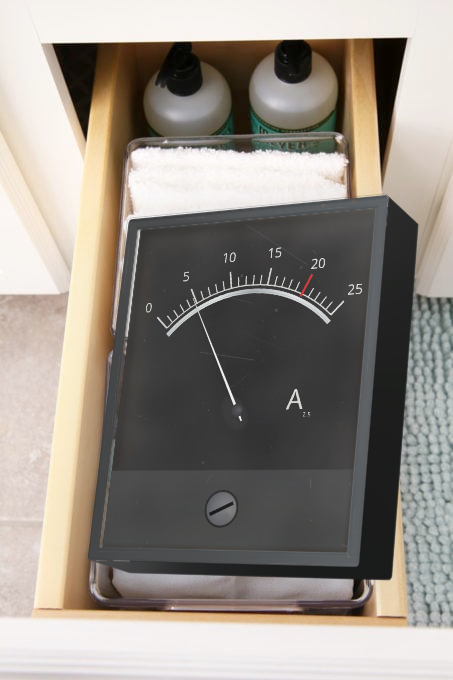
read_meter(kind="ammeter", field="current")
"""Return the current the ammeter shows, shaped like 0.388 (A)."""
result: 5 (A)
